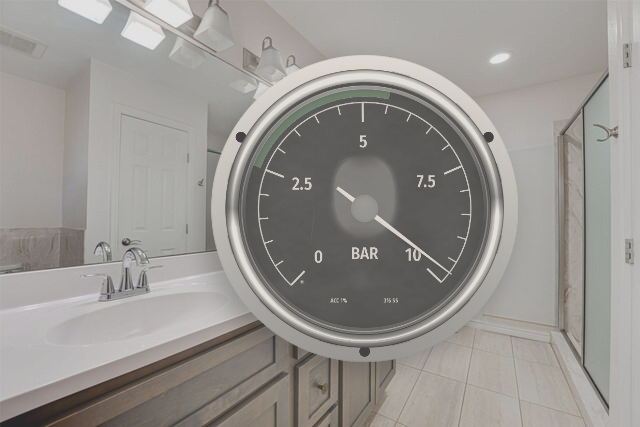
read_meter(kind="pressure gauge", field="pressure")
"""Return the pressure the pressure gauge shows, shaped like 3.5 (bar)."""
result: 9.75 (bar)
